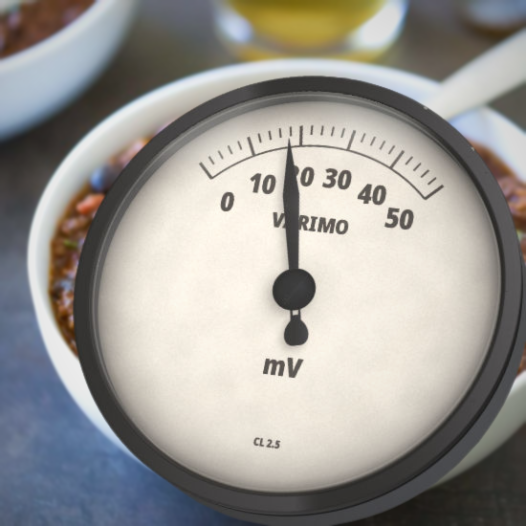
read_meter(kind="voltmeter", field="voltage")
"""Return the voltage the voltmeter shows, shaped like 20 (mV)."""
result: 18 (mV)
